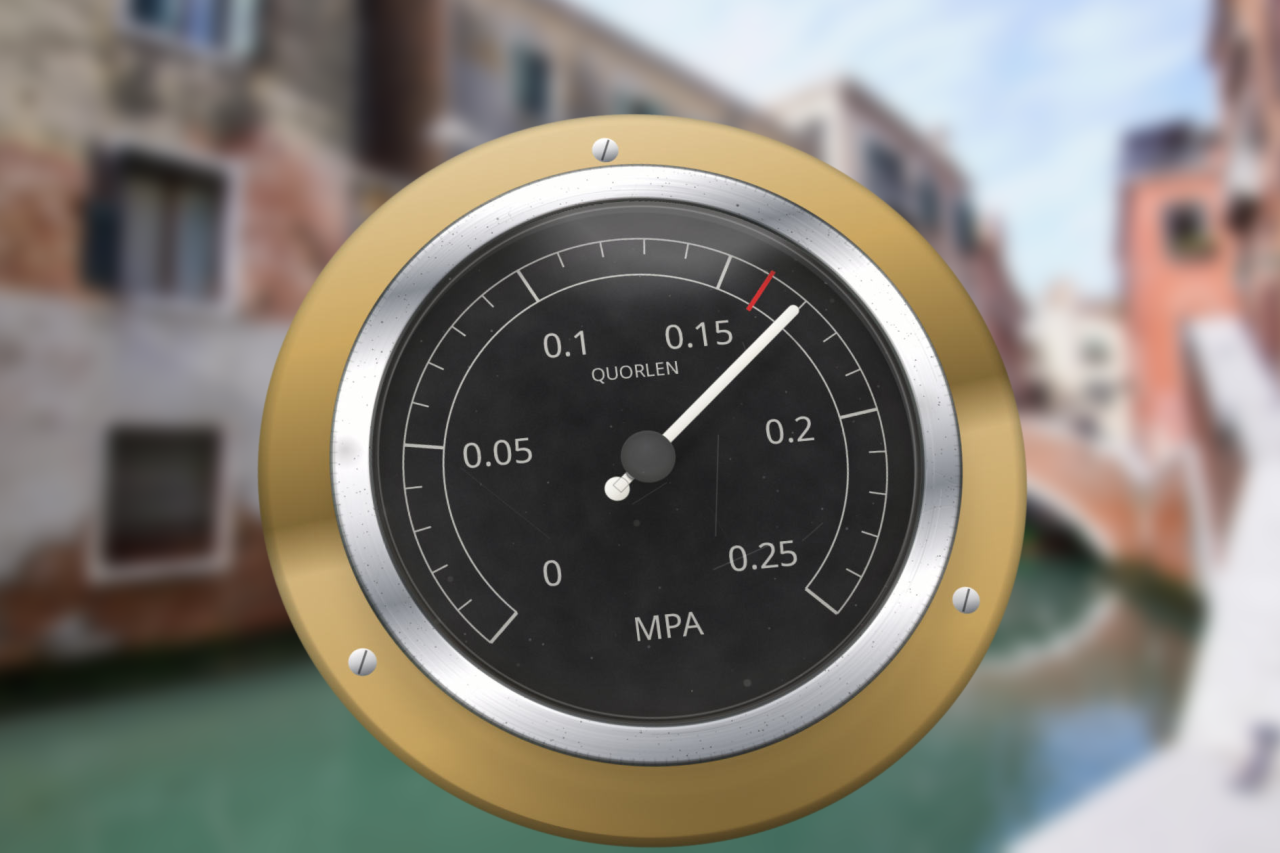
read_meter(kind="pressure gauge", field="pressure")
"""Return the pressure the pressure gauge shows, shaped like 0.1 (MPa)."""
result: 0.17 (MPa)
